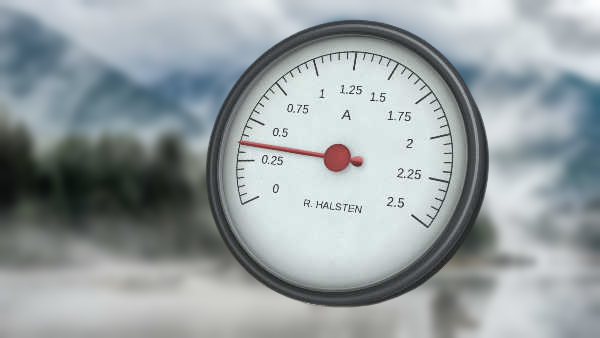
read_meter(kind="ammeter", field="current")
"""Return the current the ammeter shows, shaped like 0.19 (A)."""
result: 0.35 (A)
